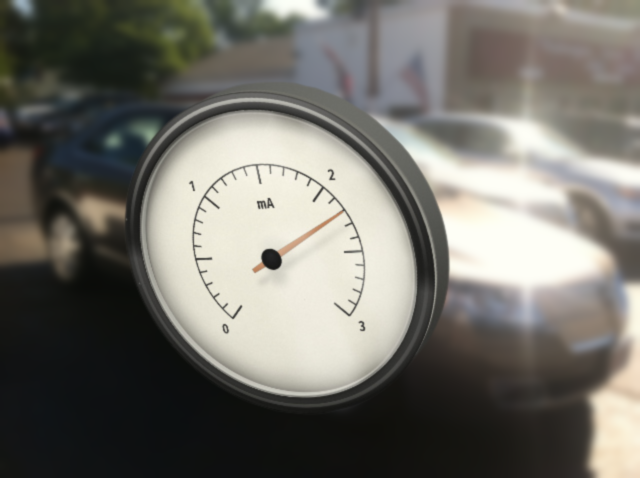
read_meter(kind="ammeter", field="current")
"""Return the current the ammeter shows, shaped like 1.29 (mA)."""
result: 2.2 (mA)
